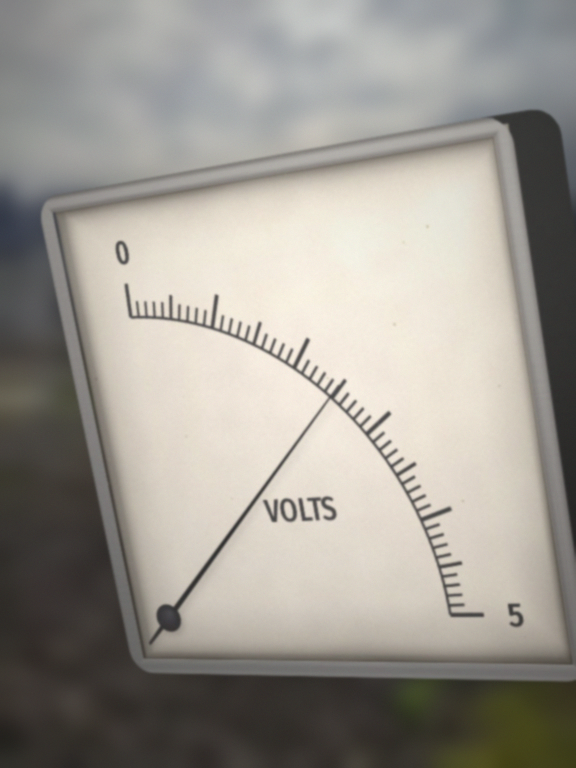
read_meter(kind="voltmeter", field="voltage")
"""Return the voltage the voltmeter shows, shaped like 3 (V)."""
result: 2.5 (V)
